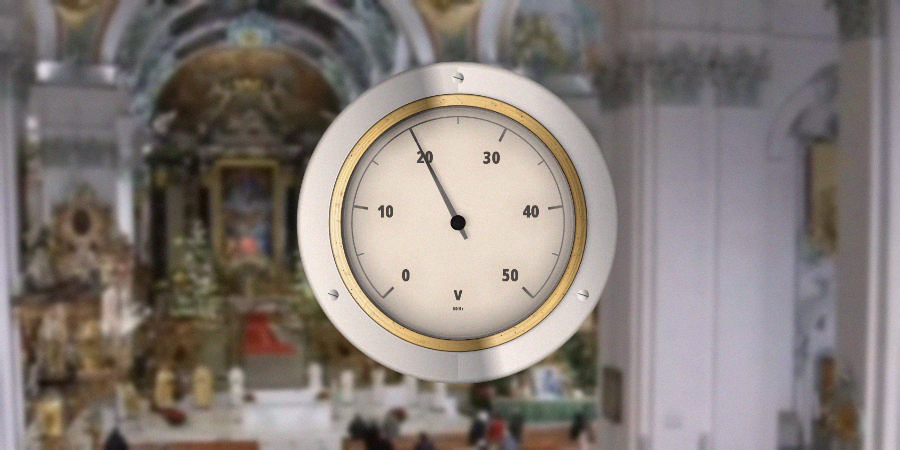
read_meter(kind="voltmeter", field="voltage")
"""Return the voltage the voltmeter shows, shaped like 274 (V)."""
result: 20 (V)
